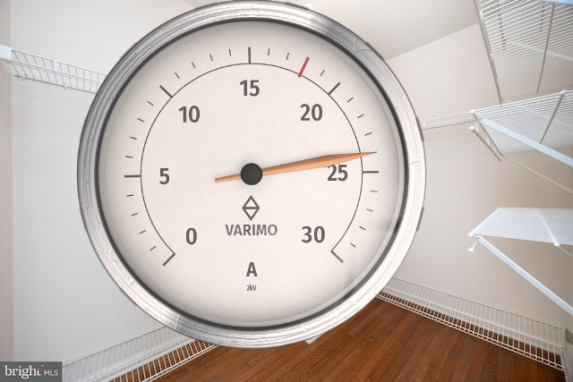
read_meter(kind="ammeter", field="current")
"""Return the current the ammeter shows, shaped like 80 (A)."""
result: 24 (A)
